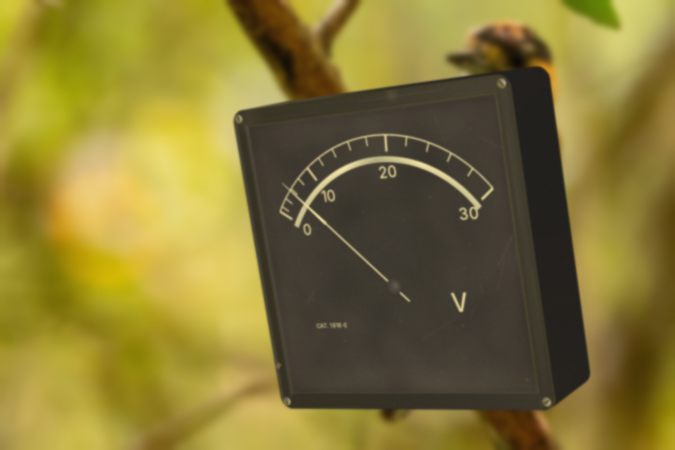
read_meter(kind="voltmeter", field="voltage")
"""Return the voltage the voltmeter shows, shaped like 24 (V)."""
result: 6 (V)
